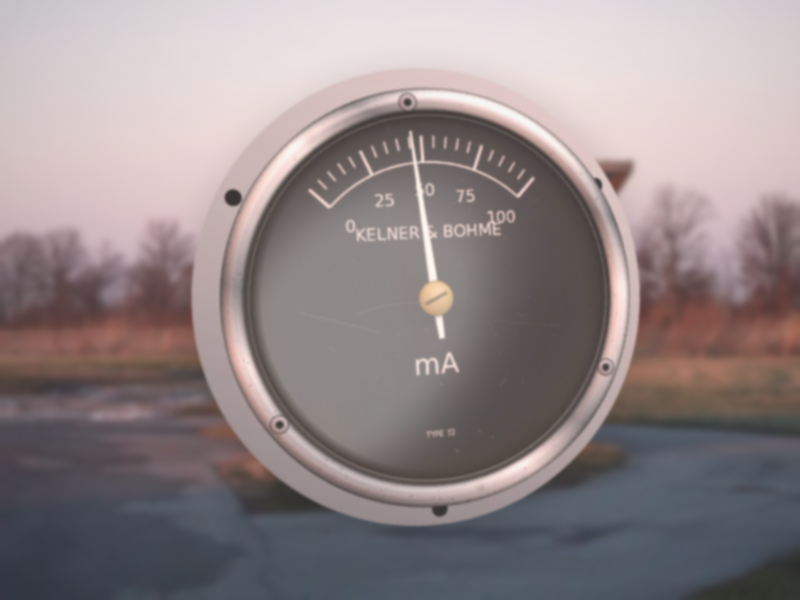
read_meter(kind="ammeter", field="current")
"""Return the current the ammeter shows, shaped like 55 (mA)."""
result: 45 (mA)
